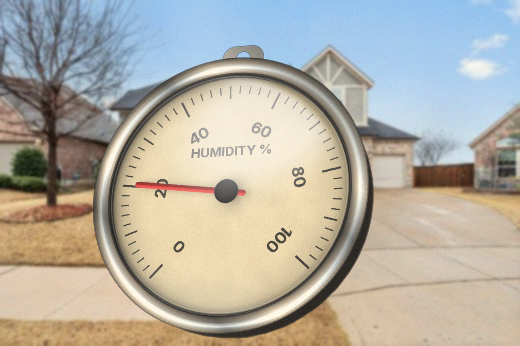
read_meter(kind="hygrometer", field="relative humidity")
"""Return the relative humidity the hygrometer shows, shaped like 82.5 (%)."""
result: 20 (%)
